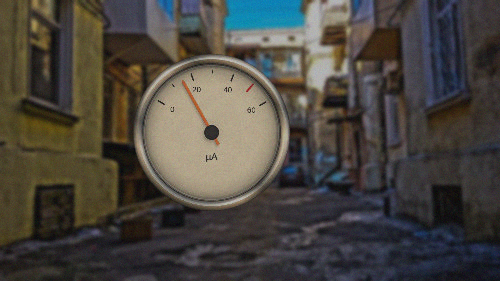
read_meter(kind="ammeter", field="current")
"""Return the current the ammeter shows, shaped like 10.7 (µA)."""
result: 15 (µA)
